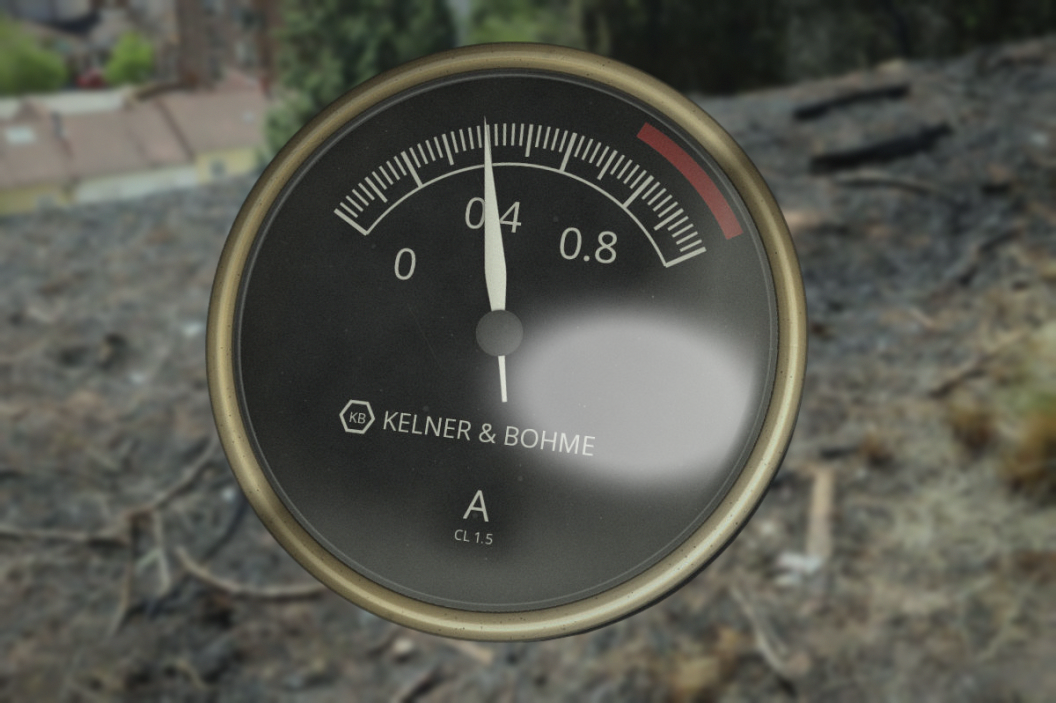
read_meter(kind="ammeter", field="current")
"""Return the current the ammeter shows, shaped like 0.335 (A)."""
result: 0.4 (A)
